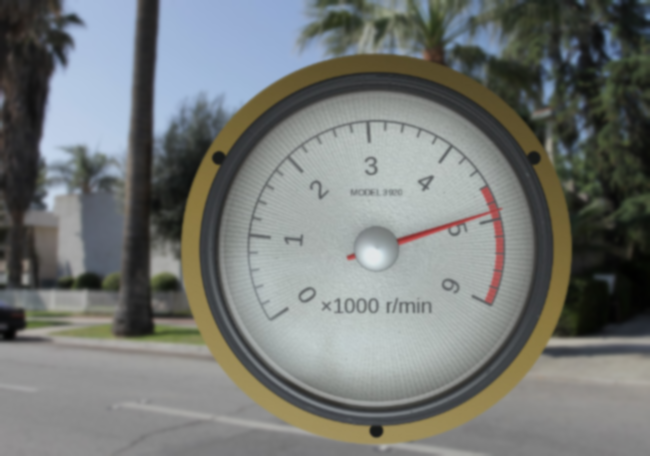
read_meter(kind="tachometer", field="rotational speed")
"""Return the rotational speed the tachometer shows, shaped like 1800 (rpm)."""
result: 4900 (rpm)
